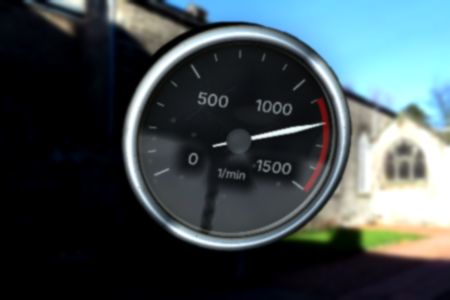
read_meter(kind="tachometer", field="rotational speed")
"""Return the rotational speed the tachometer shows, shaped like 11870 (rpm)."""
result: 1200 (rpm)
